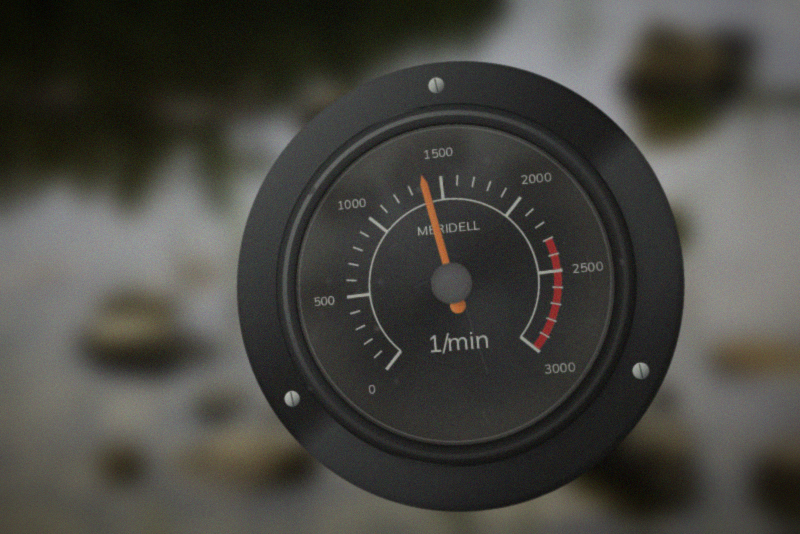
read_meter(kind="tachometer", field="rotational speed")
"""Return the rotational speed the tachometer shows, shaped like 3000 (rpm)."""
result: 1400 (rpm)
